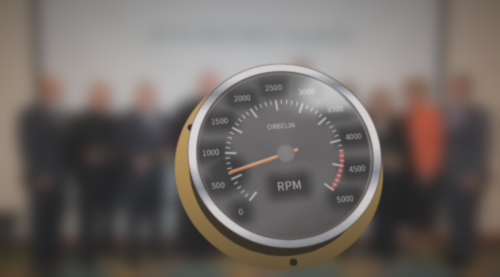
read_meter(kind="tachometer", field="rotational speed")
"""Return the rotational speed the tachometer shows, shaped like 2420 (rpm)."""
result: 600 (rpm)
